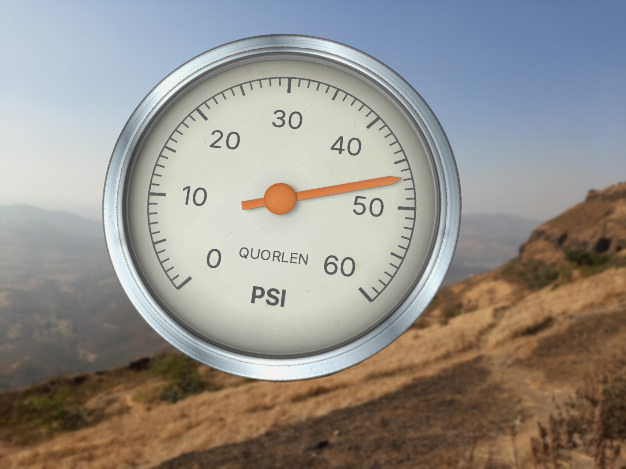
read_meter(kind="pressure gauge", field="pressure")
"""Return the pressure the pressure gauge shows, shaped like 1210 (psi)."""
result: 47 (psi)
